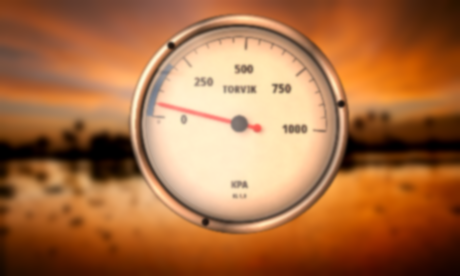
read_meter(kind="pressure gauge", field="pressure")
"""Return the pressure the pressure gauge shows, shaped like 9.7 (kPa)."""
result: 50 (kPa)
